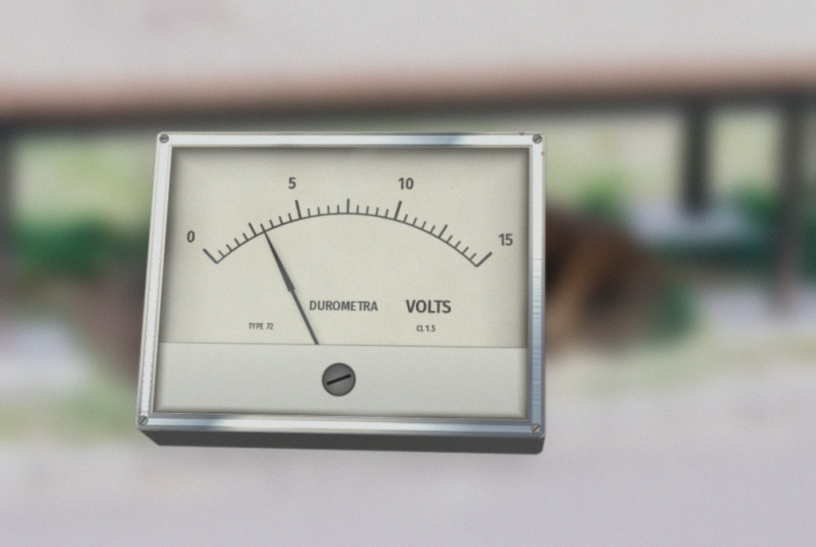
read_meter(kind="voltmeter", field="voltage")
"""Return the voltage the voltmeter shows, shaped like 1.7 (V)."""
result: 3 (V)
